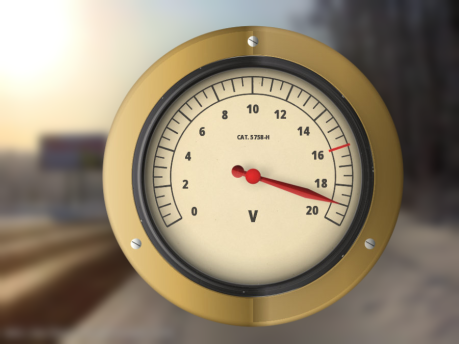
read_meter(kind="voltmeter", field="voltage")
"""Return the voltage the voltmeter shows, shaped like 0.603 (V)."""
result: 19 (V)
